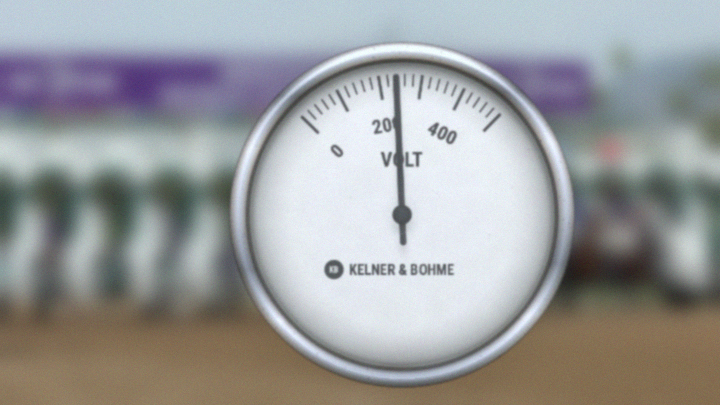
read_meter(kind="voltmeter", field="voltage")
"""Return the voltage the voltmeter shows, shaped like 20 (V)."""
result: 240 (V)
